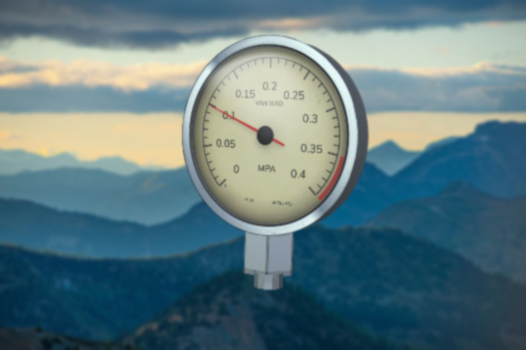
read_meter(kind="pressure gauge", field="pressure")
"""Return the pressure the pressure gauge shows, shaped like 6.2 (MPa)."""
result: 0.1 (MPa)
